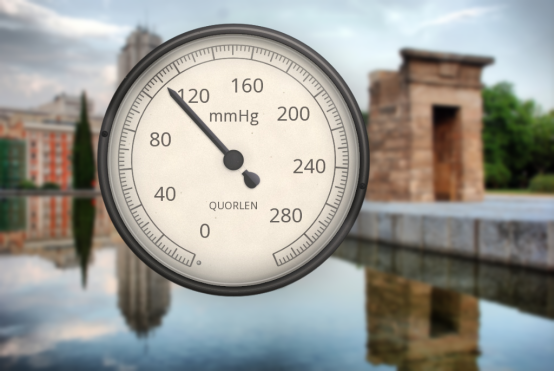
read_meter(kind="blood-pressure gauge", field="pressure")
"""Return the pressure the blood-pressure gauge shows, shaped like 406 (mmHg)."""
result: 110 (mmHg)
